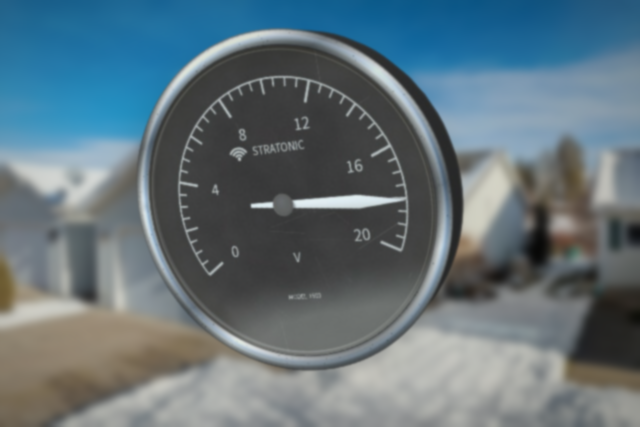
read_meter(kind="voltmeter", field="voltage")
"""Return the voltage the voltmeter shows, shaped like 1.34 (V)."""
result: 18 (V)
